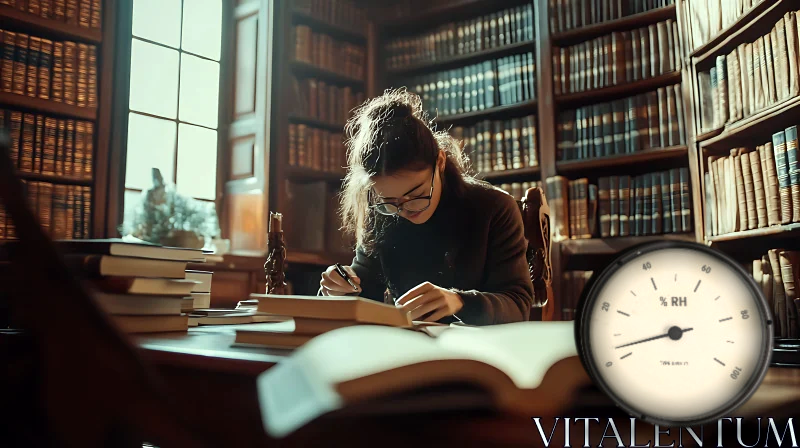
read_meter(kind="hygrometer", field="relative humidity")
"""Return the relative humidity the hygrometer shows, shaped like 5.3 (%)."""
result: 5 (%)
